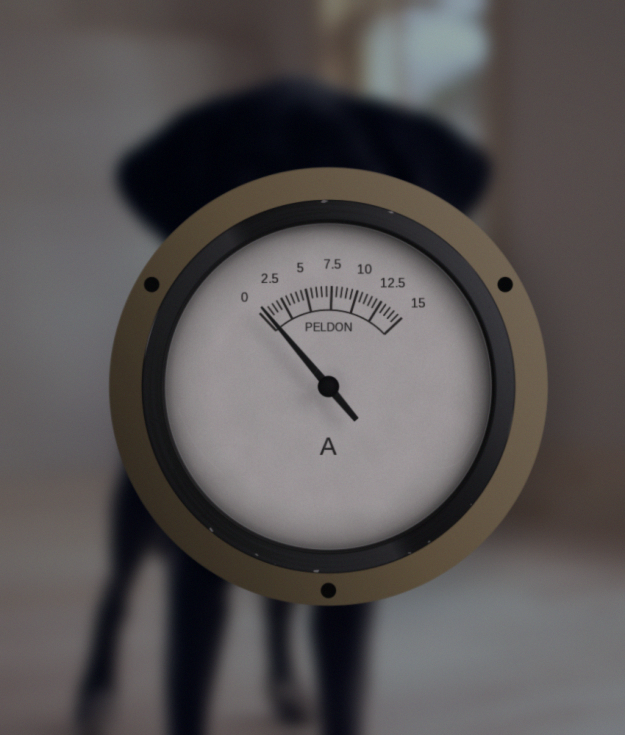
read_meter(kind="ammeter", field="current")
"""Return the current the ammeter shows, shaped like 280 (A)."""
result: 0.5 (A)
